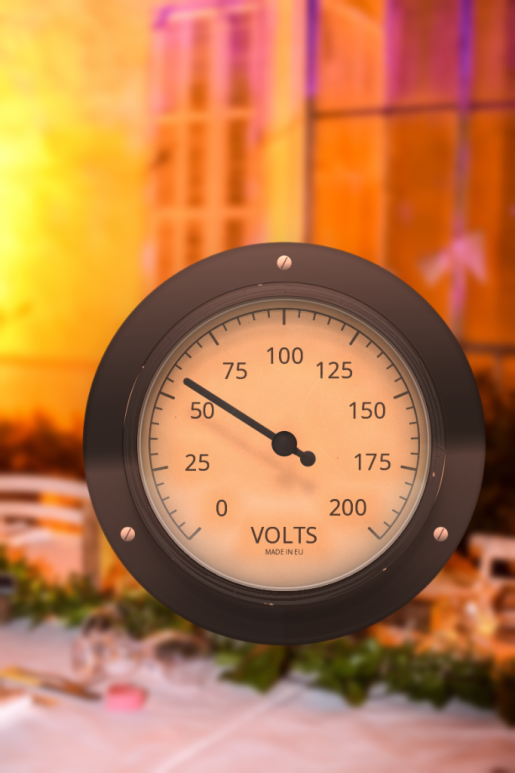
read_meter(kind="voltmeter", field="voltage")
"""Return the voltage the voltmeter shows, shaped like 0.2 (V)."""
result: 57.5 (V)
